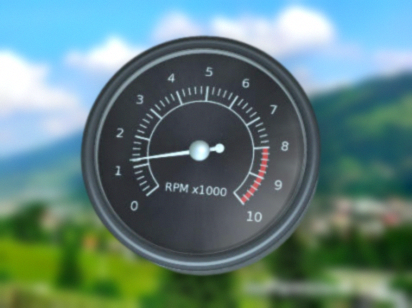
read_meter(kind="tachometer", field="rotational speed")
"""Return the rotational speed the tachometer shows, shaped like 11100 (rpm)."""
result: 1200 (rpm)
